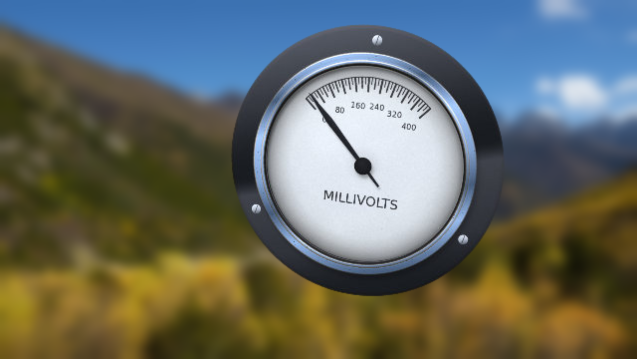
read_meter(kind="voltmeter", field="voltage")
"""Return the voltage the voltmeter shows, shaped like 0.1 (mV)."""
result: 20 (mV)
